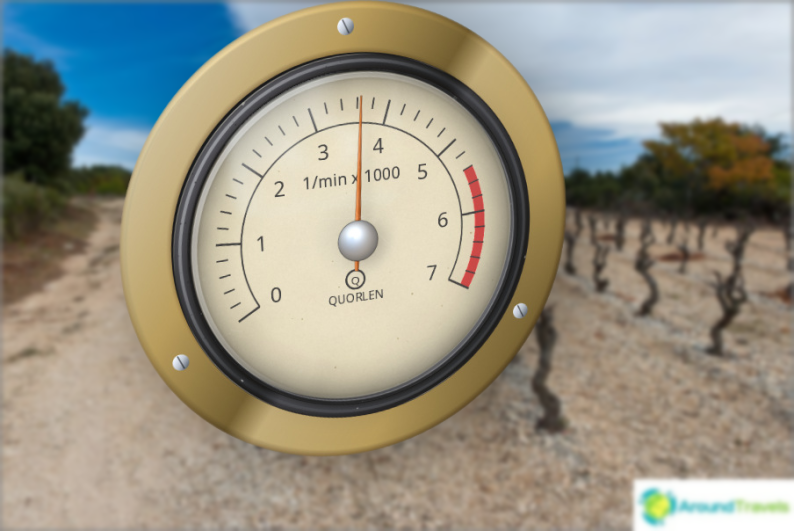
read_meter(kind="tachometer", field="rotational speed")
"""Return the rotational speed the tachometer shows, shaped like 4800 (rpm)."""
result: 3600 (rpm)
